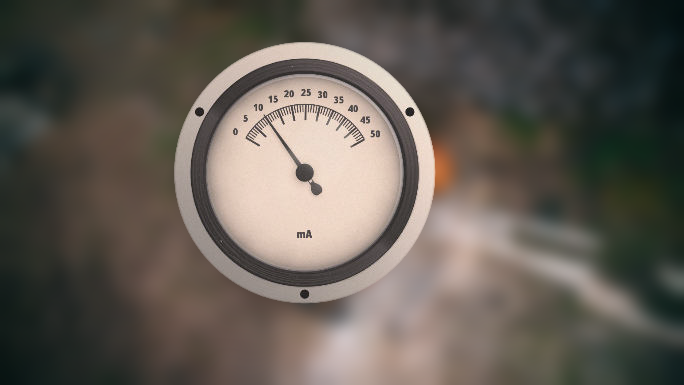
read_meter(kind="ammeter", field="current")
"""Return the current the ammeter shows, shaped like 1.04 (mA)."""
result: 10 (mA)
